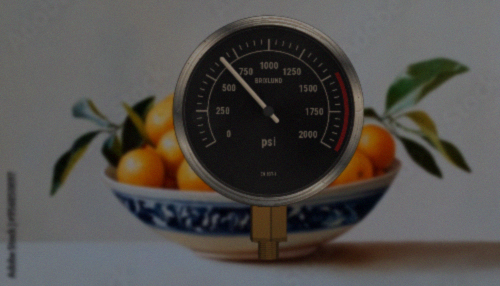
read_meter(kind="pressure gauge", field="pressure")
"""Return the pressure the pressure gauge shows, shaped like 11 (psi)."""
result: 650 (psi)
